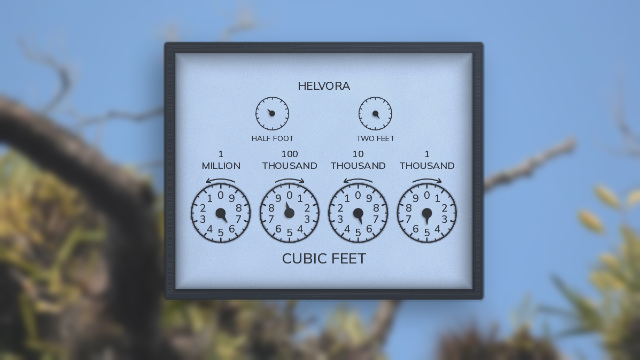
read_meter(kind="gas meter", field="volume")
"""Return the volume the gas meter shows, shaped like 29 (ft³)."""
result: 595500 (ft³)
